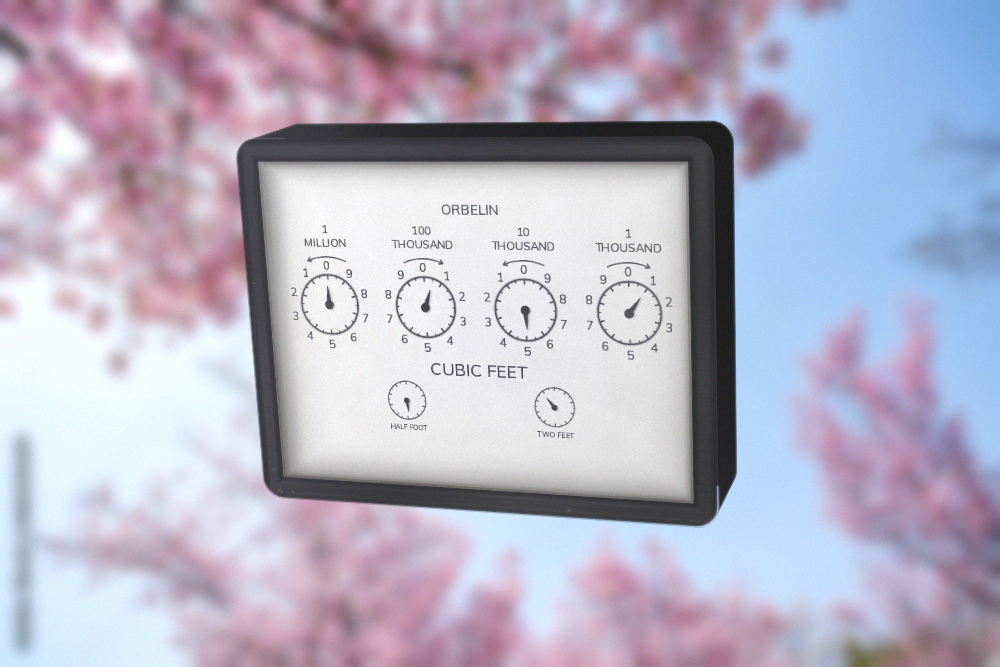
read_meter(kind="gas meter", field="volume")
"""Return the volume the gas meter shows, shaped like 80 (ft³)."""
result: 5100 (ft³)
